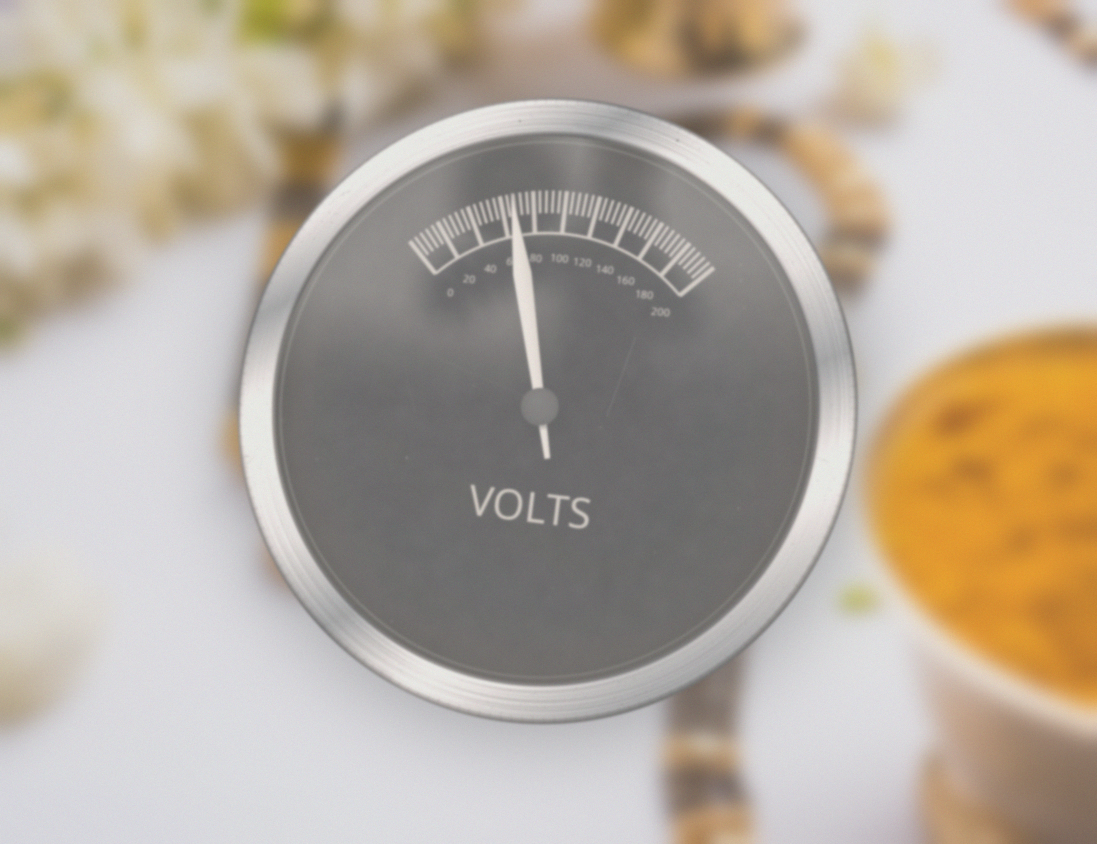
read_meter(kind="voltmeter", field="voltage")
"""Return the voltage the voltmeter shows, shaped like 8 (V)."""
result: 68 (V)
